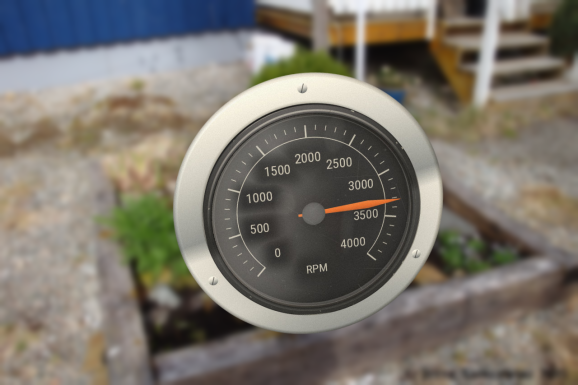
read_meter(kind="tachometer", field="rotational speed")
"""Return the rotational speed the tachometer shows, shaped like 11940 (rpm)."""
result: 3300 (rpm)
